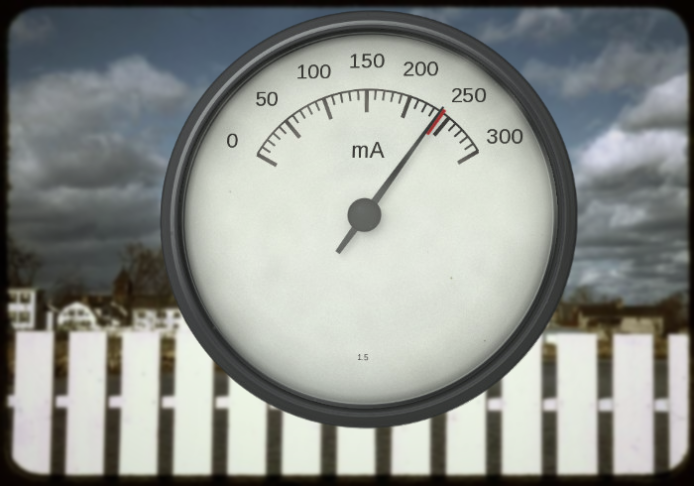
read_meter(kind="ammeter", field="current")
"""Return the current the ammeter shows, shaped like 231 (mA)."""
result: 240 (mA)
